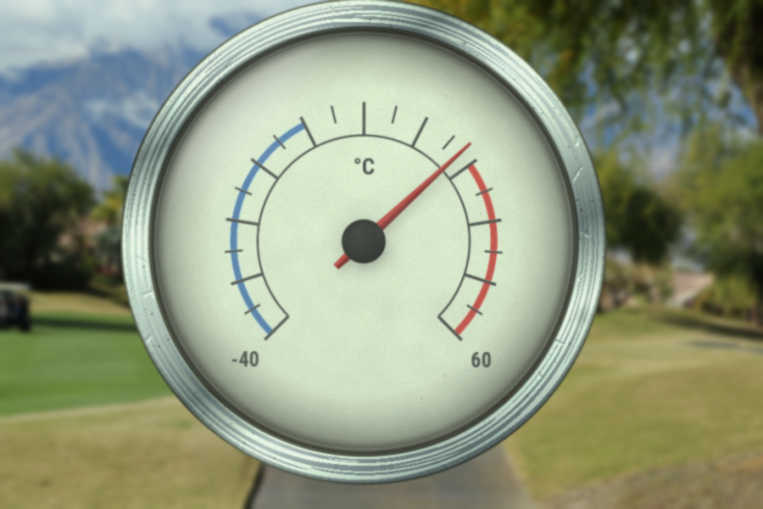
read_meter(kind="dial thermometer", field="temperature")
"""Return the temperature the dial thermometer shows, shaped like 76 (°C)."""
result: 27.5 (°C)
